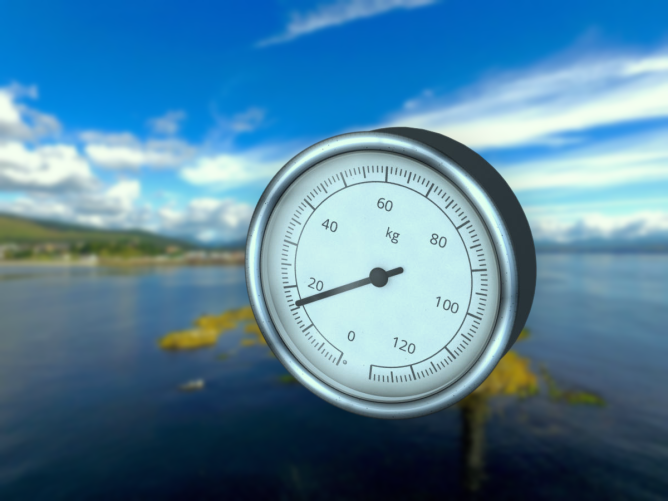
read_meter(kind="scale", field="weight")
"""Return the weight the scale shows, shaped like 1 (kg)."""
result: 16 (kg)
